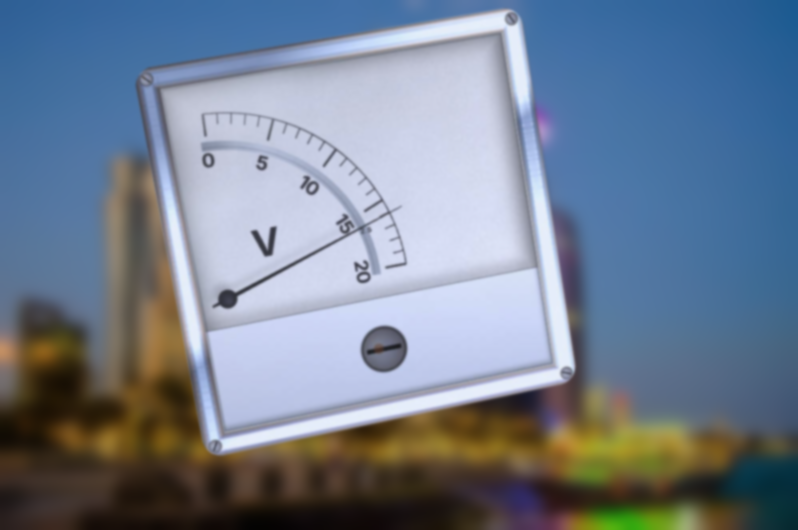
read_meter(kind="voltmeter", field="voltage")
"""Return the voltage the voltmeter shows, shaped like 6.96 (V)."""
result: 16 (V)
